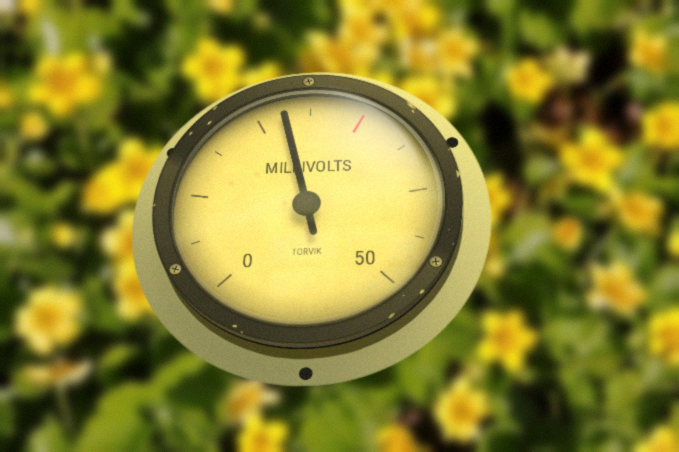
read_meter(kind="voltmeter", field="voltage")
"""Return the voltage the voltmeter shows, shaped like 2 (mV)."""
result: 22.5 (mV)
